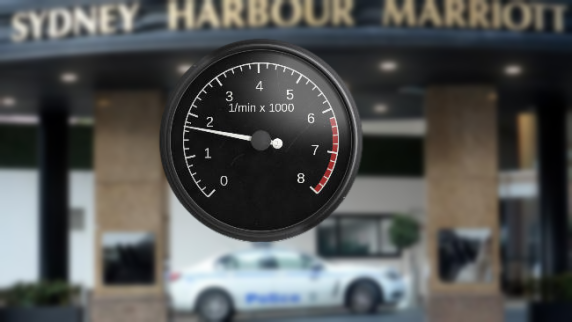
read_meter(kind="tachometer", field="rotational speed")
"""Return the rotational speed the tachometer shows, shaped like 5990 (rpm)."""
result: 1700 (rpm)
